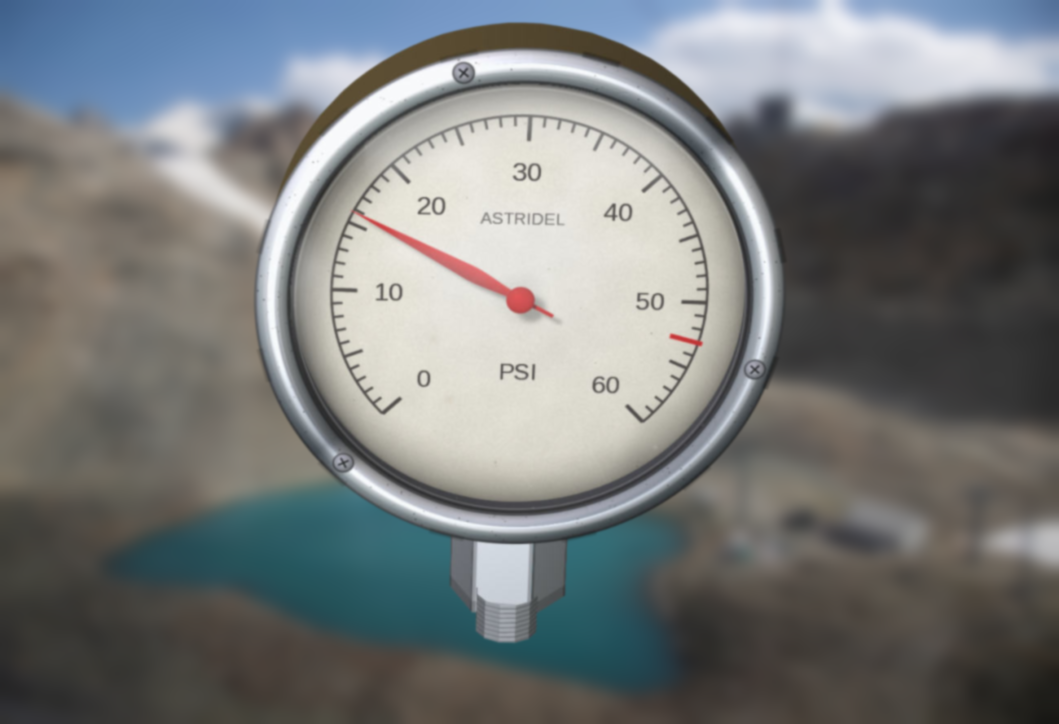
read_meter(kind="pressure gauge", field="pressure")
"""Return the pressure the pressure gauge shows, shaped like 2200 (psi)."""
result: 16 (psi)
